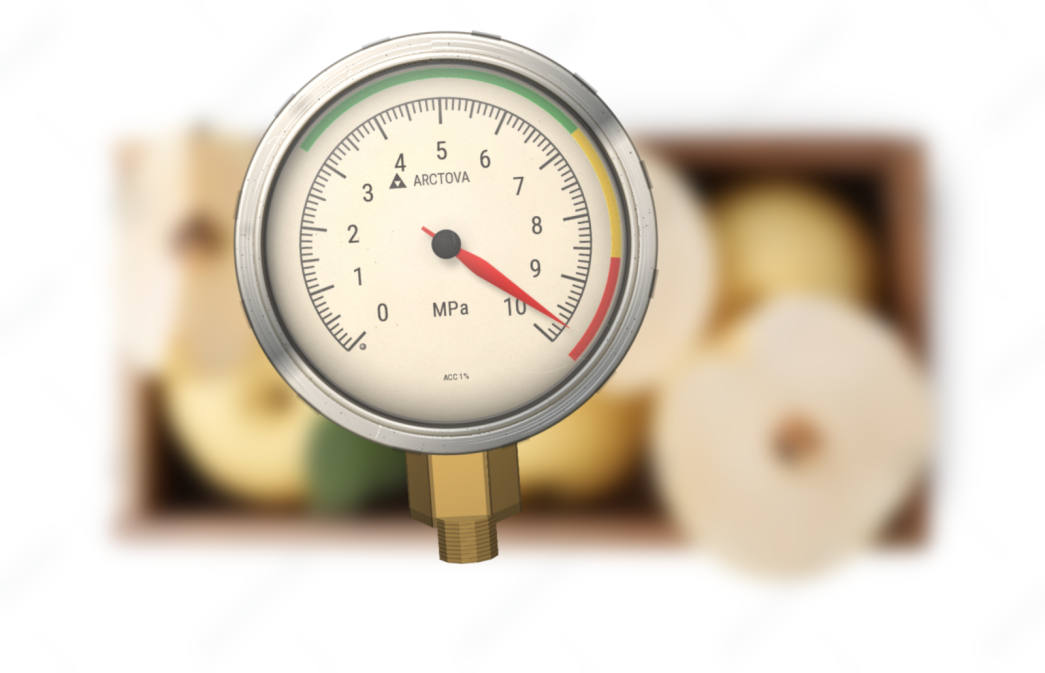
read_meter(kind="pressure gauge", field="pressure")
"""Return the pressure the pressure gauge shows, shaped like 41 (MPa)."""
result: 9.7 (MPa)
